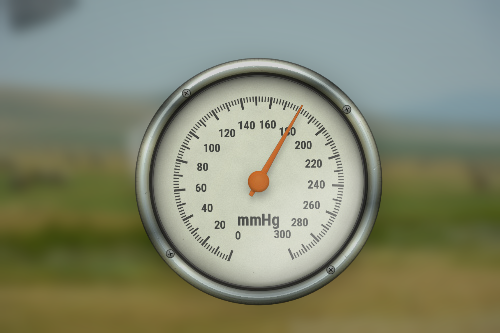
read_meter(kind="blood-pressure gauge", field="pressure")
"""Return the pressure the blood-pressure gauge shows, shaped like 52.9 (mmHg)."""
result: 180 (mmHg)
